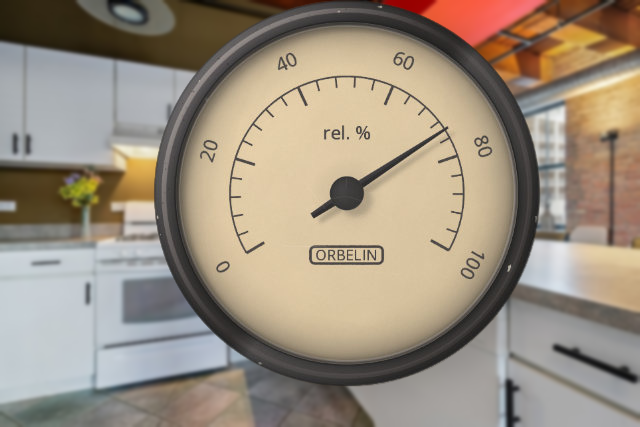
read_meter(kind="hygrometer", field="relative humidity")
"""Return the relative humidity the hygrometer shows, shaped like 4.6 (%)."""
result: 74 (%)
